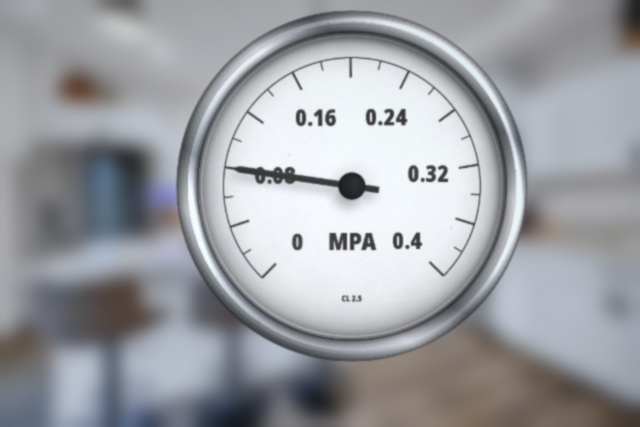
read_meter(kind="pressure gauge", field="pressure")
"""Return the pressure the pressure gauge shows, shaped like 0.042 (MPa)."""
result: 0.08 (MPa)
